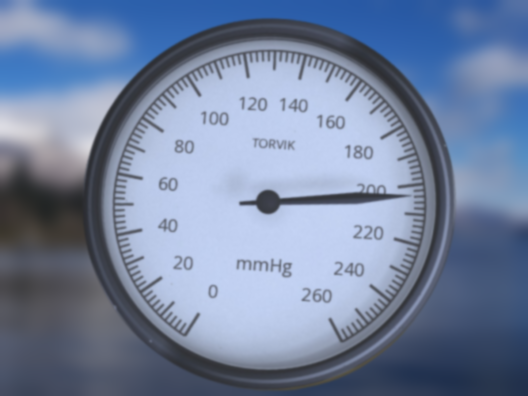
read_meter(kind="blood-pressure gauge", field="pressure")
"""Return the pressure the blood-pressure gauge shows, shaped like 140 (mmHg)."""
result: 204 (mmHg)
